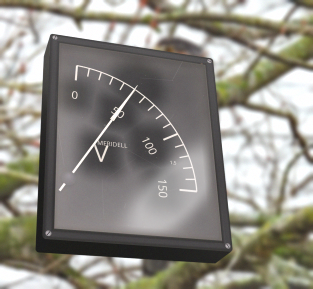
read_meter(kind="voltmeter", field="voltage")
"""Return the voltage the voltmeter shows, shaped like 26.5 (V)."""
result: 50 (V)
